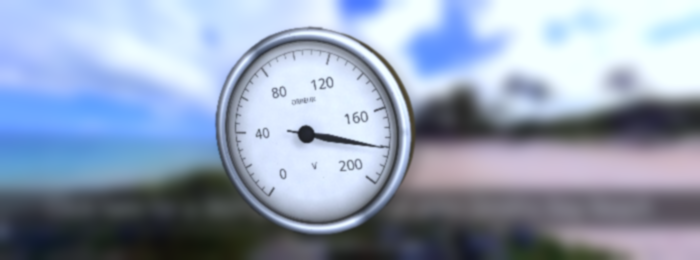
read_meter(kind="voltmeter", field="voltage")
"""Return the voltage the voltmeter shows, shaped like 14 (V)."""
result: 180 (V)
